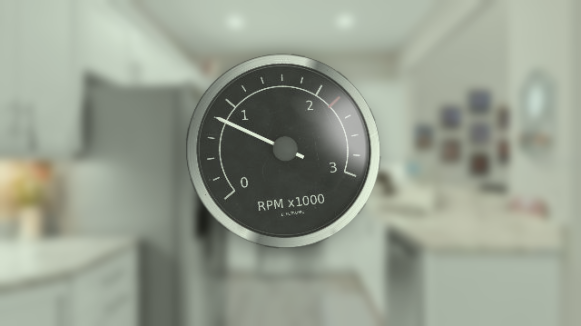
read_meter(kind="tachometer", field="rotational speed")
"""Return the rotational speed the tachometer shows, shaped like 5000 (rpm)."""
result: 800 (rpm)
